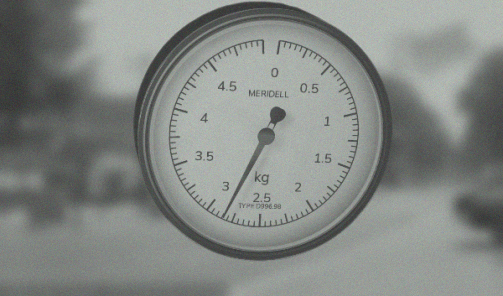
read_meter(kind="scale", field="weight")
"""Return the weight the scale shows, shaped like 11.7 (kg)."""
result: 2.85 (kg)
